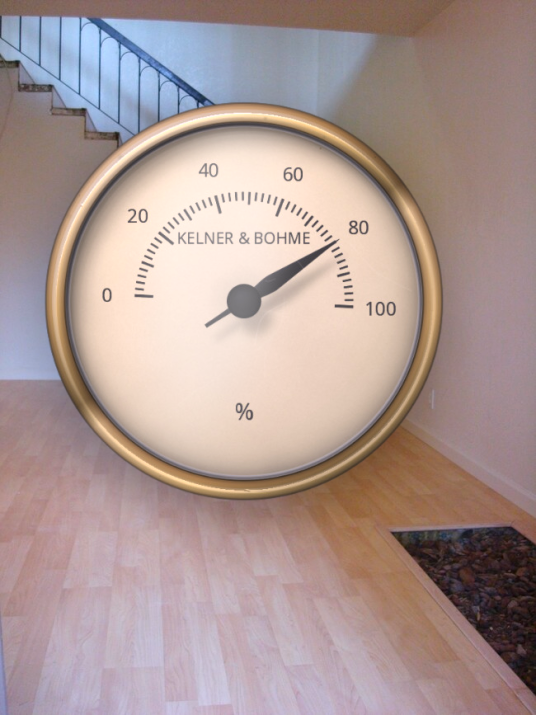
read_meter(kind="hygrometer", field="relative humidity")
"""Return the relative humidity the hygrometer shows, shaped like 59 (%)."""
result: 80 (%)
